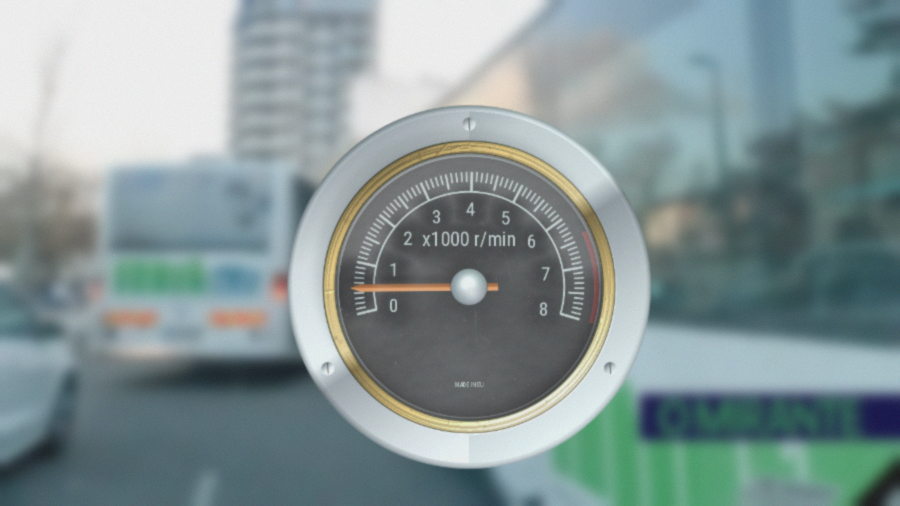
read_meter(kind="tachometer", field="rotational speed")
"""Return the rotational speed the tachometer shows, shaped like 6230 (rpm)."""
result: 500 (rpm)
